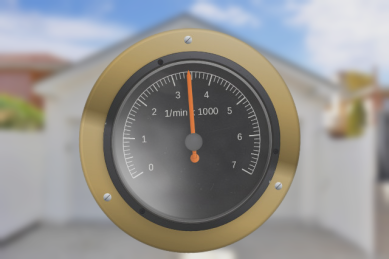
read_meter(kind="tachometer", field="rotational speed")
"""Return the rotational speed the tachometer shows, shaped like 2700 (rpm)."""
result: 3400 (rpm)
